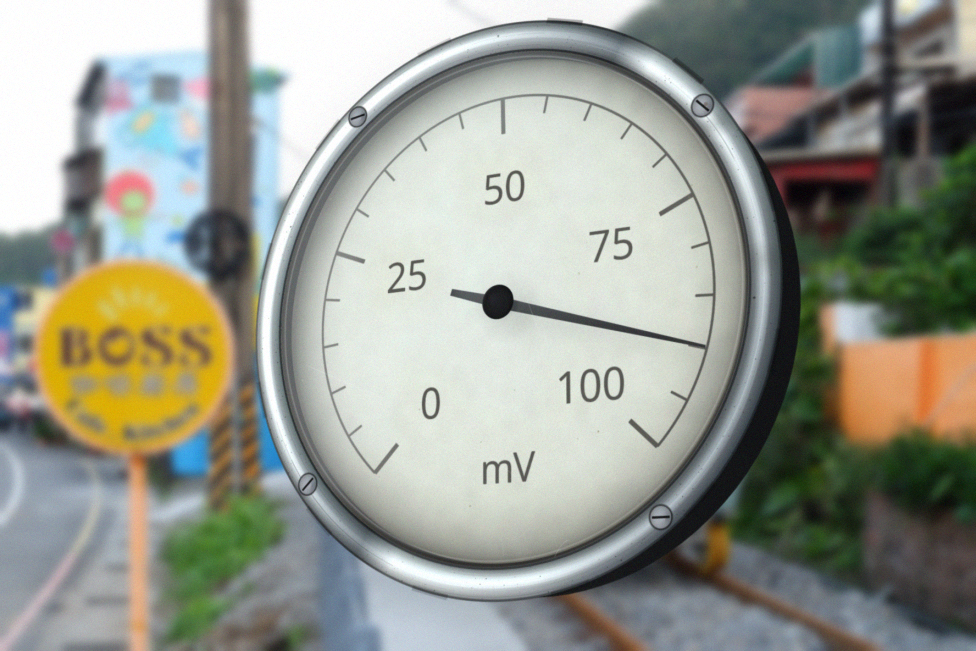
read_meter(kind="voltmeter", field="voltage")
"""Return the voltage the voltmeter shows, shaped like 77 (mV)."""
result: 90 (mV)
